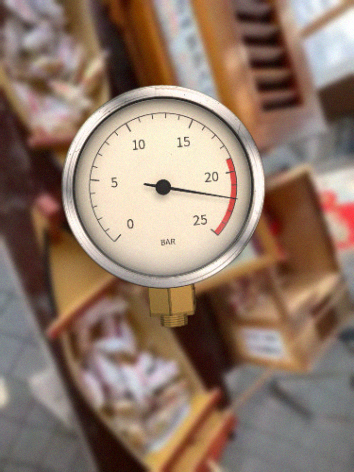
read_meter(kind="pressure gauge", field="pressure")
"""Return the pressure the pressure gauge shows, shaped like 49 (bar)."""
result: 22 (bar)
